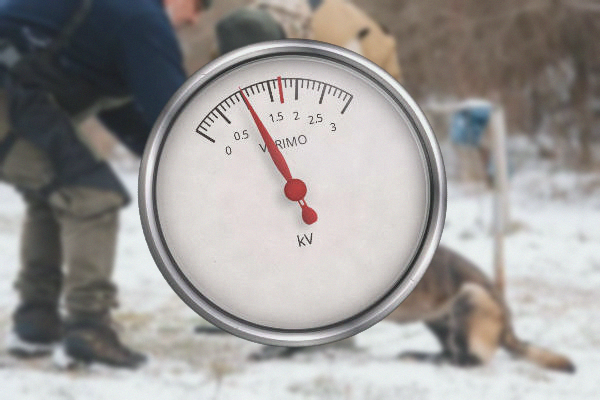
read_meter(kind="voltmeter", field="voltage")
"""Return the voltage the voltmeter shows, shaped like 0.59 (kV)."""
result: 1 (kV)
